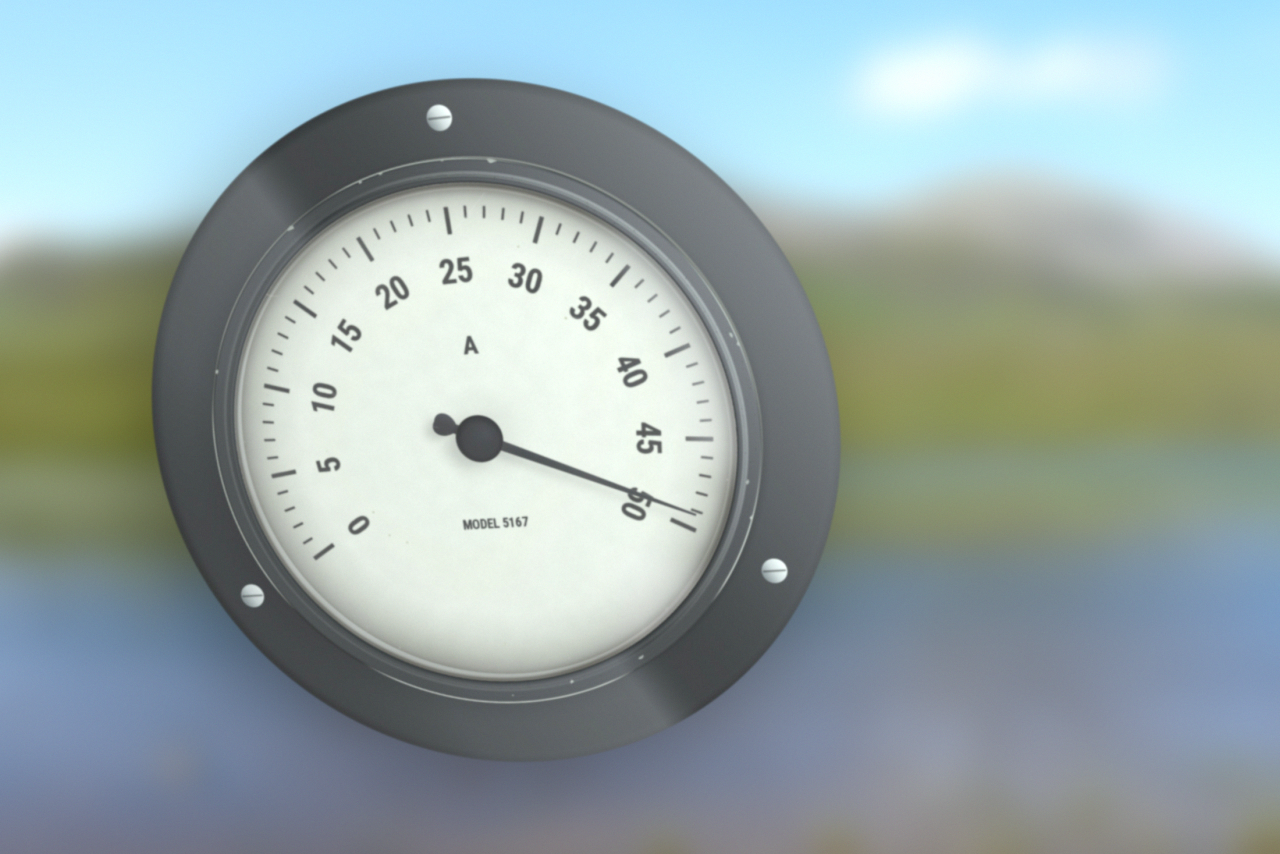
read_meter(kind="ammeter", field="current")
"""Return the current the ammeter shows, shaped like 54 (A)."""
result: 49 (A)
